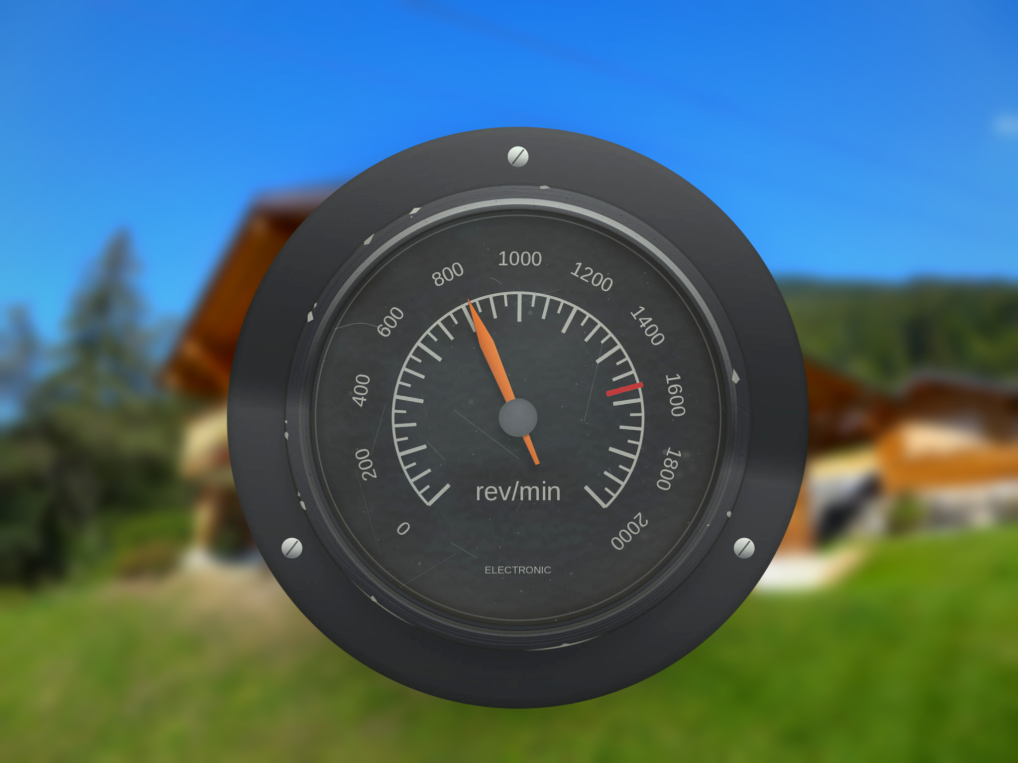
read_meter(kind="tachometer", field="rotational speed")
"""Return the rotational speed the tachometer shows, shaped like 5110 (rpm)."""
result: 825 (rpm)
